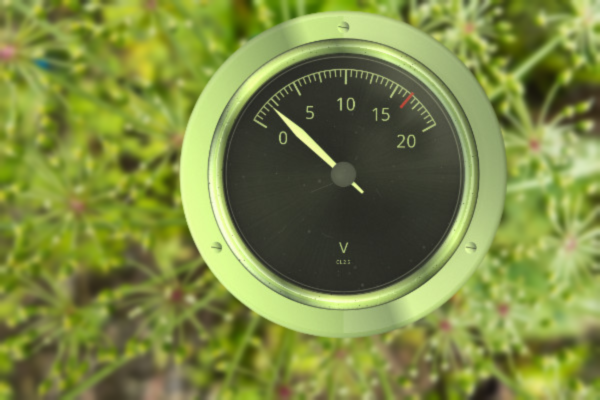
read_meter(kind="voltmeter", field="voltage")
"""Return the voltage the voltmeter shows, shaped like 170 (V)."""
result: 2 (V)
